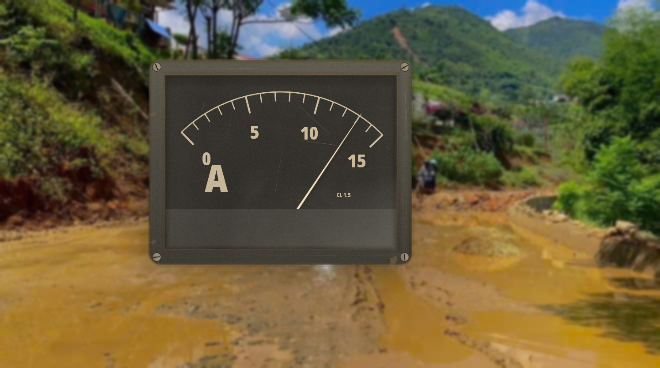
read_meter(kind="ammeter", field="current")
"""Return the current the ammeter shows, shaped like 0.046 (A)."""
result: 13 (A)
